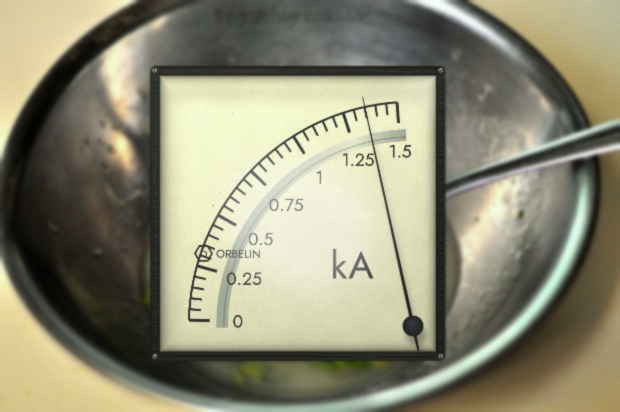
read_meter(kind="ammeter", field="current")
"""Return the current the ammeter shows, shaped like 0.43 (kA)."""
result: 1.35 (kA)
